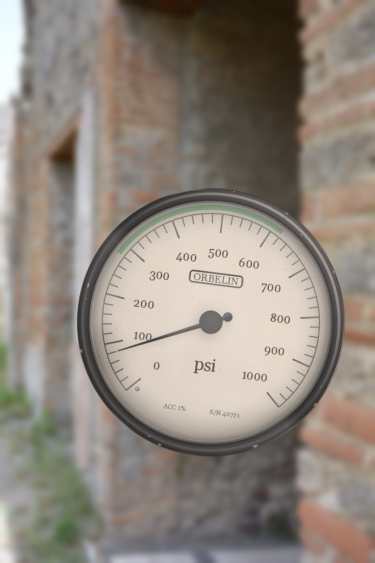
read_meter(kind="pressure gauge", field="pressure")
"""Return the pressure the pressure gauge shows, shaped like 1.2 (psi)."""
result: 80 (psi)
